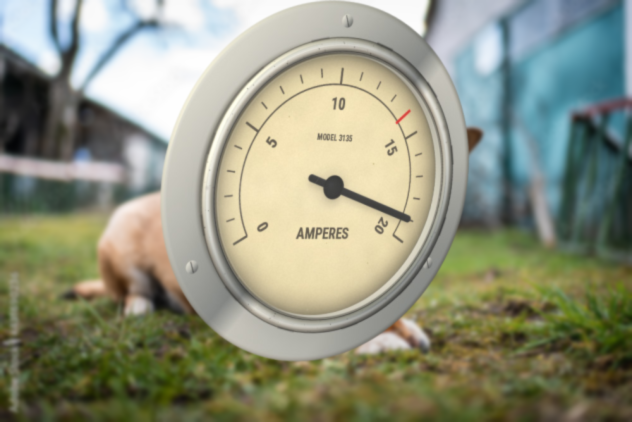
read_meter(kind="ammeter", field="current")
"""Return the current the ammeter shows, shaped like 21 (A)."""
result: 19 (A)
